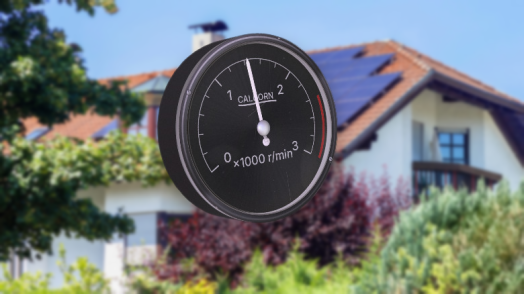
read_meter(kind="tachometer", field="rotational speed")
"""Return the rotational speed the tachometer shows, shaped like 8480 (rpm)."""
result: 1400 (rpm)
